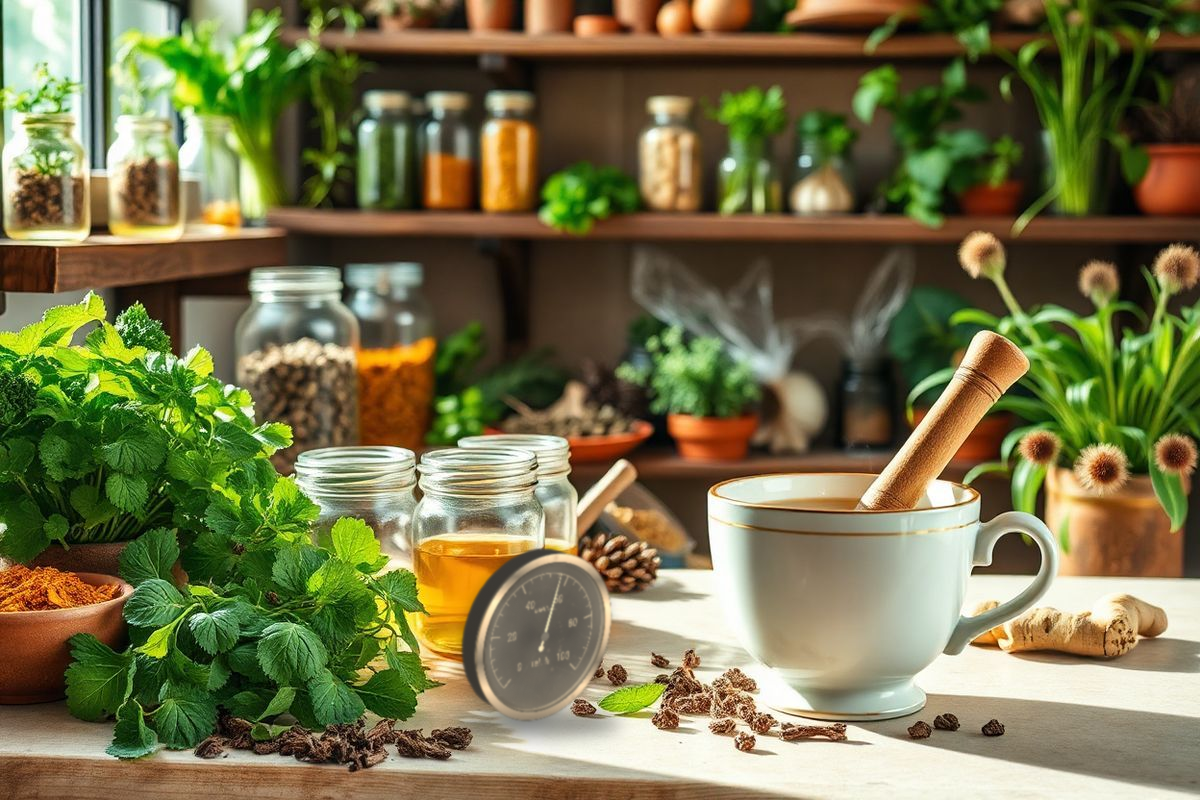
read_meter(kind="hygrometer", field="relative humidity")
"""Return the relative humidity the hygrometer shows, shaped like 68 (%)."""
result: 56 (%)
